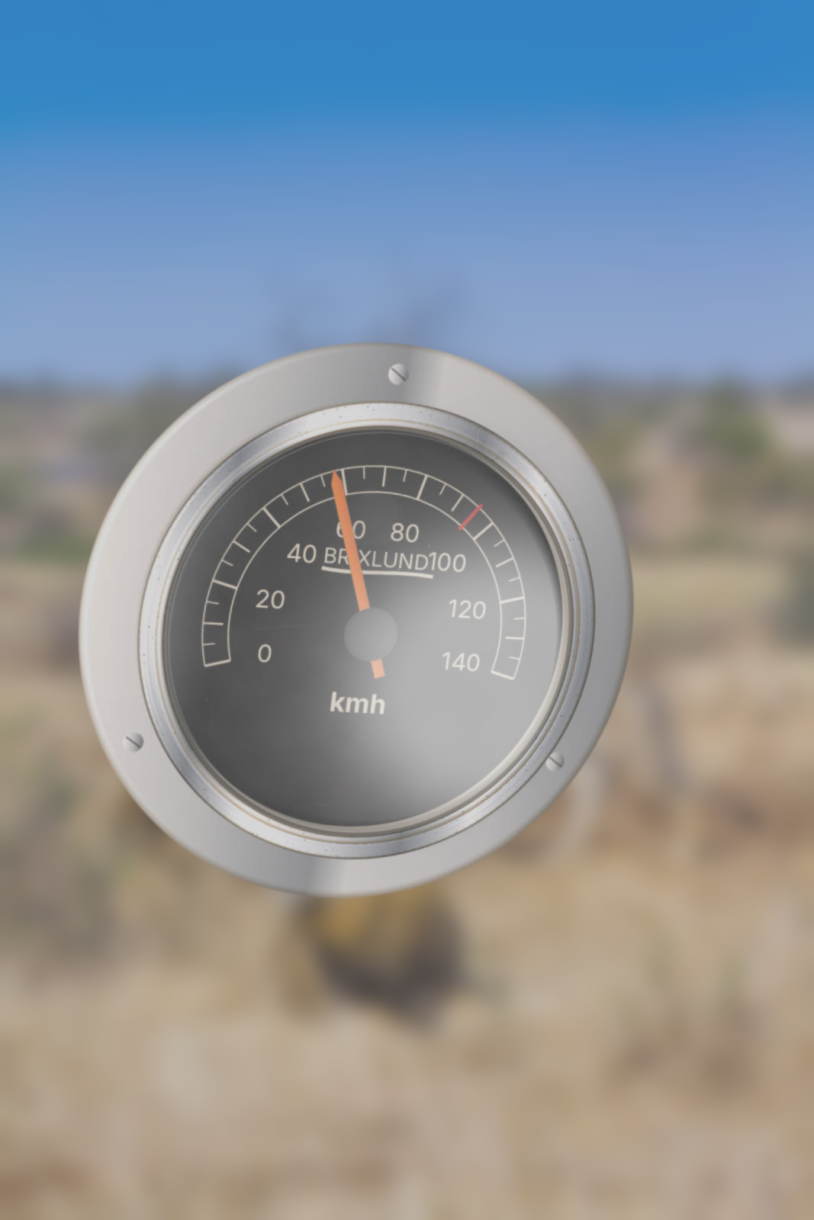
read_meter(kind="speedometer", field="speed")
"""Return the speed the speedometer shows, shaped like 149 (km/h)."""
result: 57.5 (km/h)
